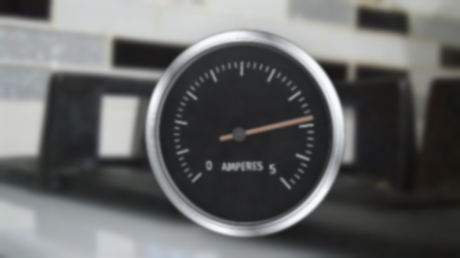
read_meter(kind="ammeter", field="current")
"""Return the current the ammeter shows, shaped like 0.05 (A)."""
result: 3.9 (A)
